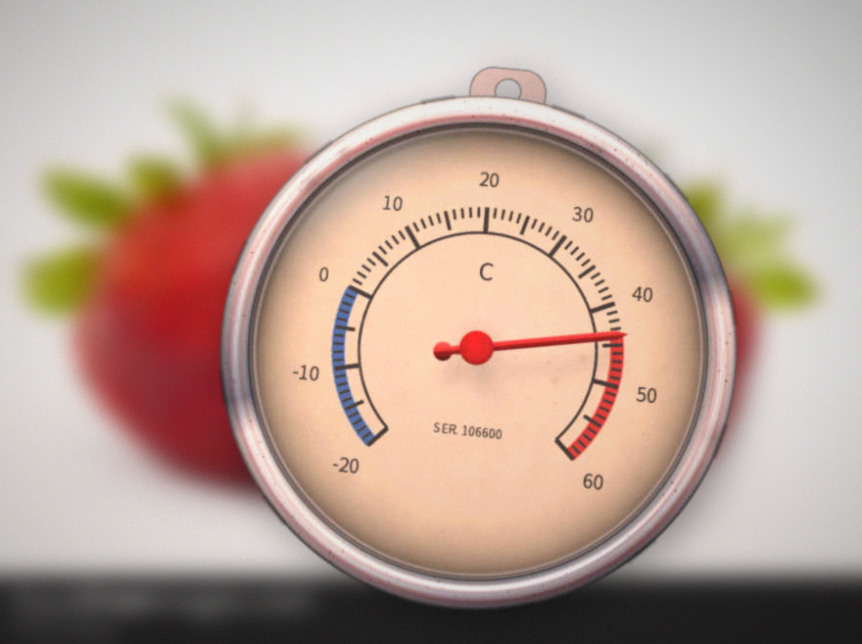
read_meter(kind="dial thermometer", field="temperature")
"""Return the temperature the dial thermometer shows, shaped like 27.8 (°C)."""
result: 44 (°C)
